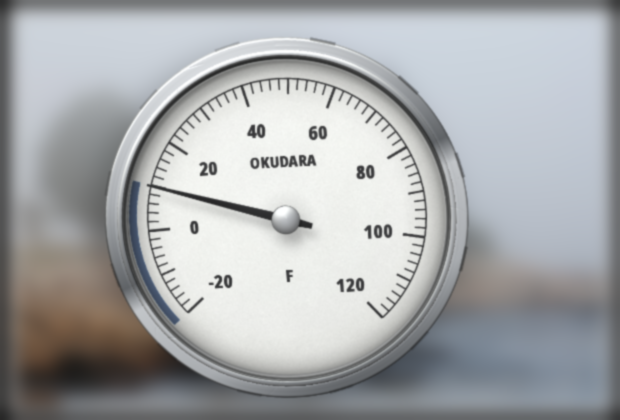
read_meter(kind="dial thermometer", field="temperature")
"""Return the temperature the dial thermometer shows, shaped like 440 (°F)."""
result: 10 (°F)
